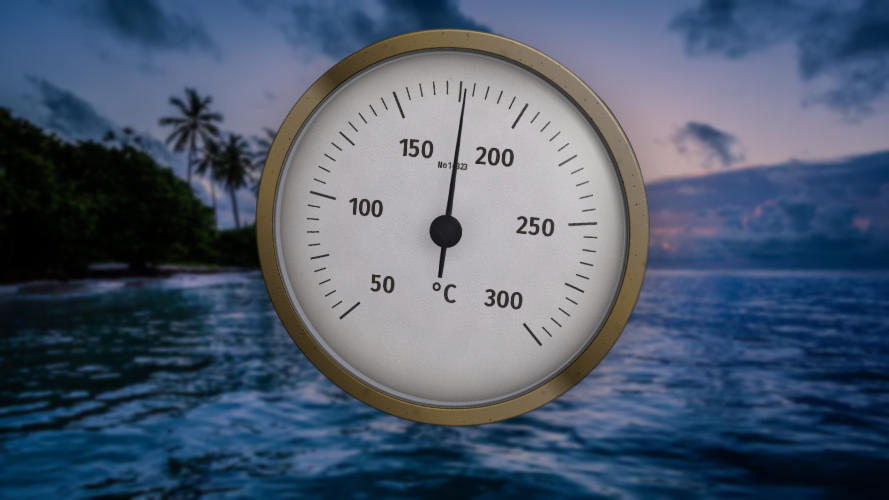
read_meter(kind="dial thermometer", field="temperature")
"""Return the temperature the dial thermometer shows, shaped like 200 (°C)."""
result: 177.5 (°C)
